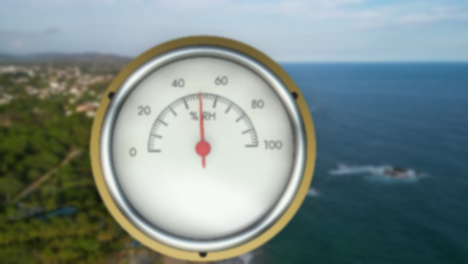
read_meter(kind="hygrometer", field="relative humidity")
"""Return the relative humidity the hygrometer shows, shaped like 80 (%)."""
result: 50 (%)
